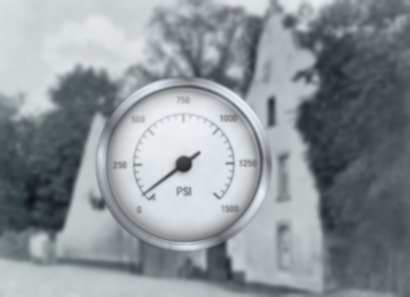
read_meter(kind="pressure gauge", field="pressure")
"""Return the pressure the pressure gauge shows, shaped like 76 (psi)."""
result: 50 (psi)
